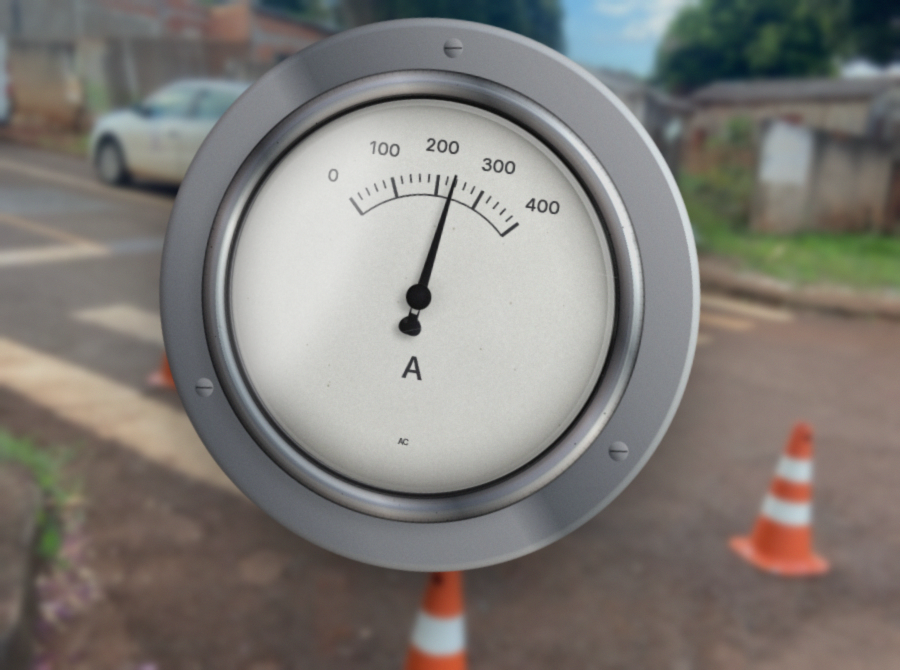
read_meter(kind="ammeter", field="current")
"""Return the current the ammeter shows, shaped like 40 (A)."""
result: 240 (A)
